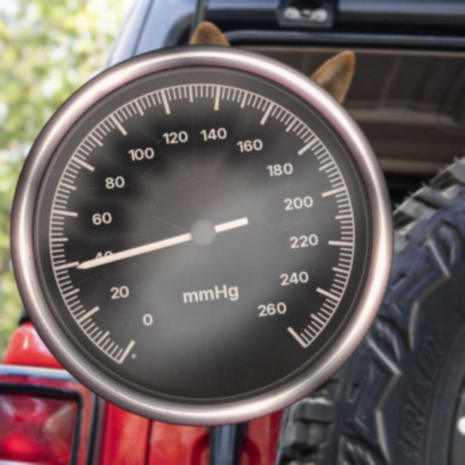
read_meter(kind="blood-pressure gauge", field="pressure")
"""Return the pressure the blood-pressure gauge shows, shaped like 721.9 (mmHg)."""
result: 38 (mmHg)
